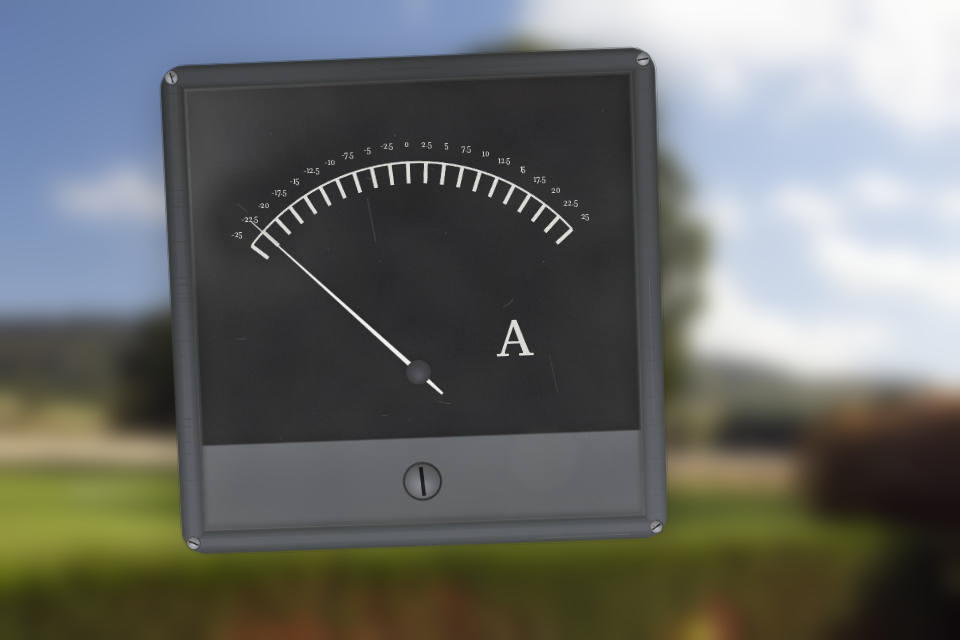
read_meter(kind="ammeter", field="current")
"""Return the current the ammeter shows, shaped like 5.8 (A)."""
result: -22.5 (A)
